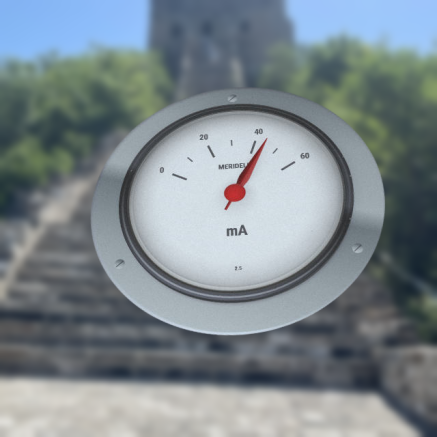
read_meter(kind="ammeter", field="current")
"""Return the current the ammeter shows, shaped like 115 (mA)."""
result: 45 (mA)
